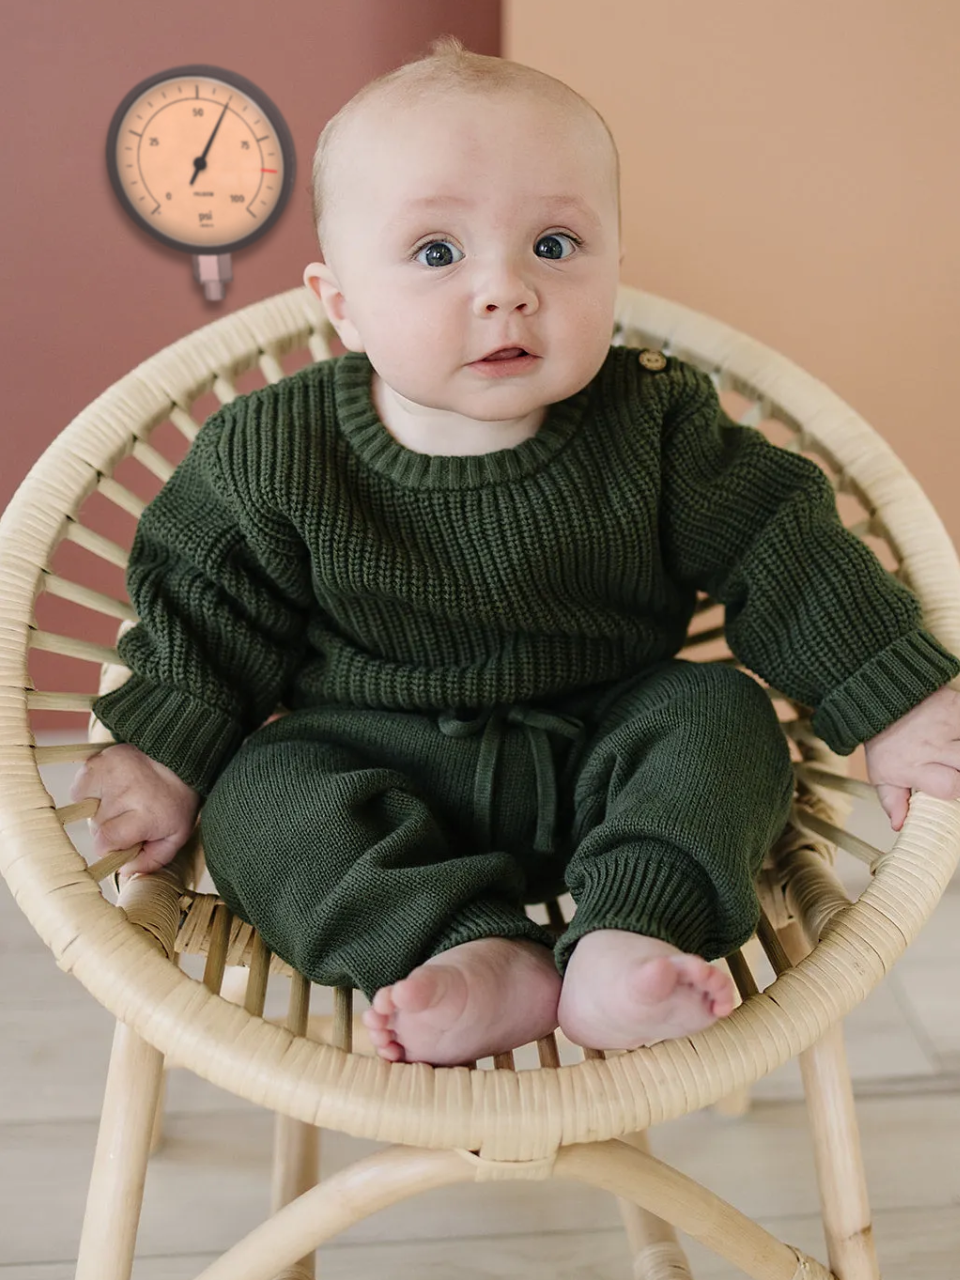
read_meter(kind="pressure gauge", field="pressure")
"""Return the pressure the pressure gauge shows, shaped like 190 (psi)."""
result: 60 (psi)
